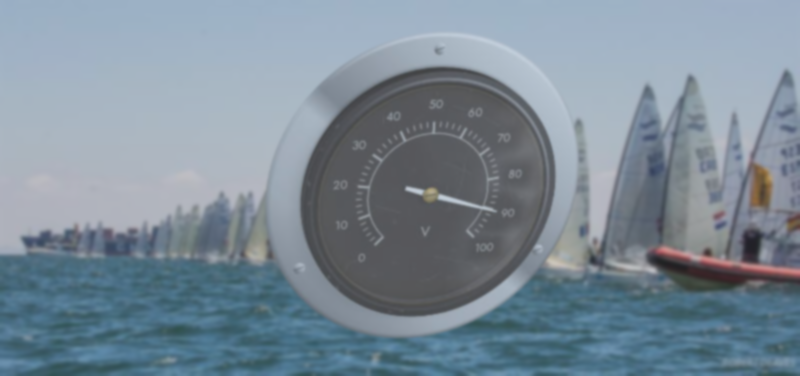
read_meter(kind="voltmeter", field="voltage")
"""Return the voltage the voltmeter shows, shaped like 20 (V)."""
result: 90 (V)
